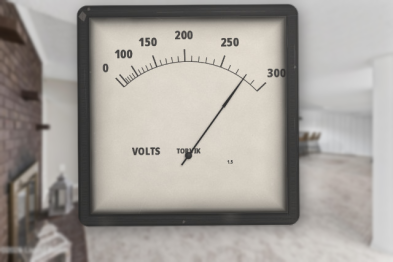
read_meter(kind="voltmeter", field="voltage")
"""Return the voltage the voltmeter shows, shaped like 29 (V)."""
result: 280 (V)
